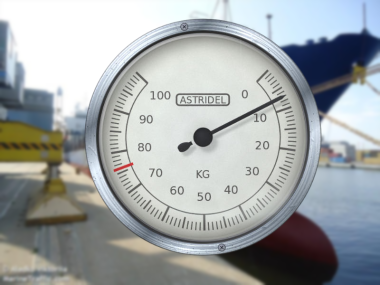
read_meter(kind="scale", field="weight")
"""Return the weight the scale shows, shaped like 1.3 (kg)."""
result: 7 (kg)
